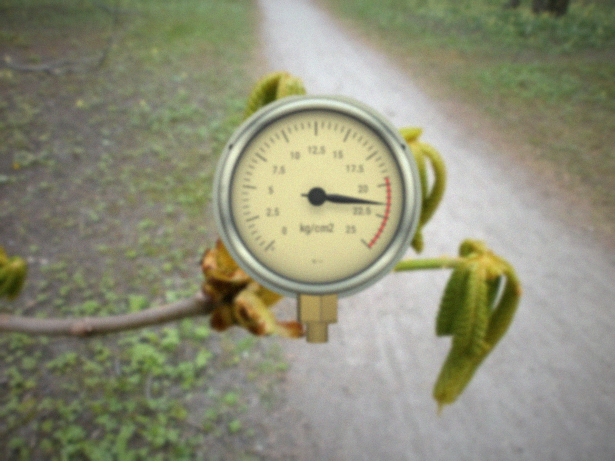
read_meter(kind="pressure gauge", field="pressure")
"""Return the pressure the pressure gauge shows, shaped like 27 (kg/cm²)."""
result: 21.5 (kg/cm²)
